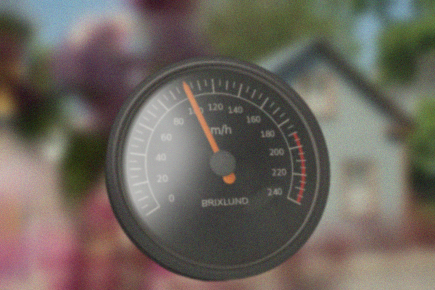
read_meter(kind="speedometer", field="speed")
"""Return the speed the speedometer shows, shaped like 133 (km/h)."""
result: 100 (km/h)
